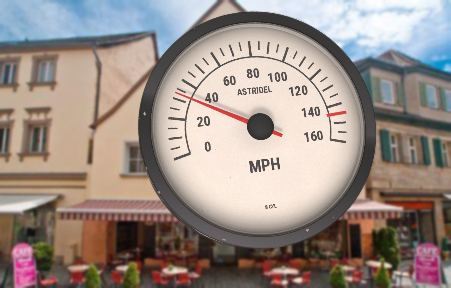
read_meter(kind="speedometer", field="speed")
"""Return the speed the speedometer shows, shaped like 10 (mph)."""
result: 32.5 (mph)
